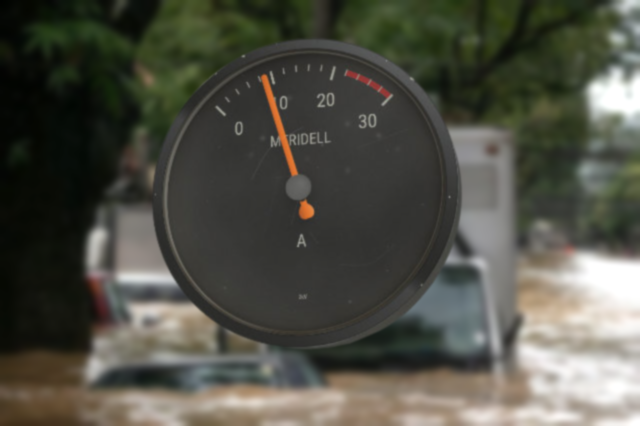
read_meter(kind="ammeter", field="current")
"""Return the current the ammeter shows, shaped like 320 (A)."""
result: 9 (A)
